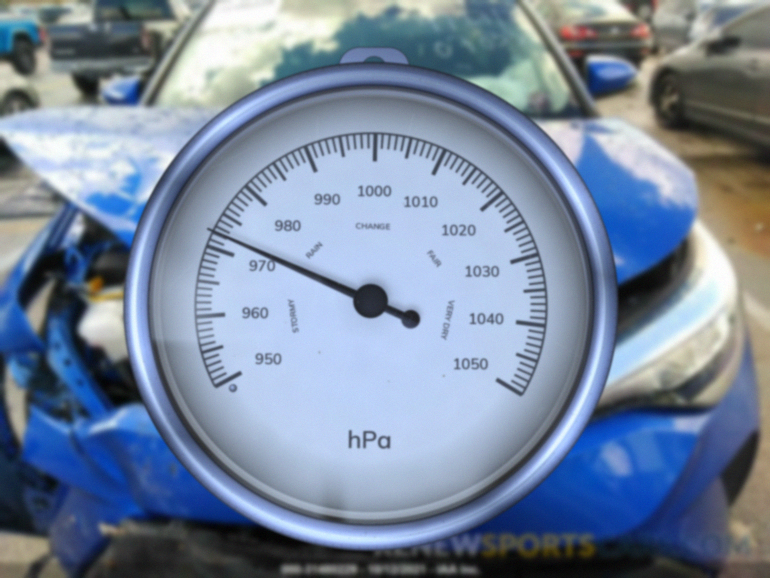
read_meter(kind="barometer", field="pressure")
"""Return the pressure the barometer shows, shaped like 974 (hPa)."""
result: 972 (hPa)
